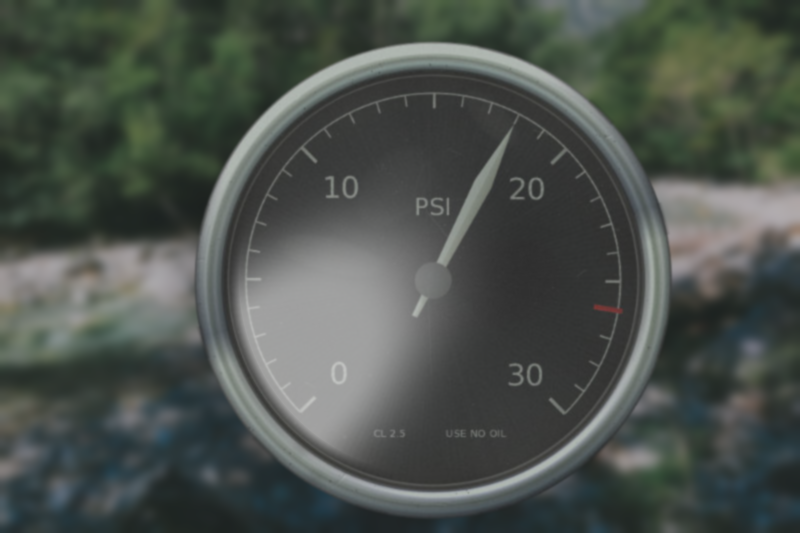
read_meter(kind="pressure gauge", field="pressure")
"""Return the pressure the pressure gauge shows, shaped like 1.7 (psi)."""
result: 18 (psi)
